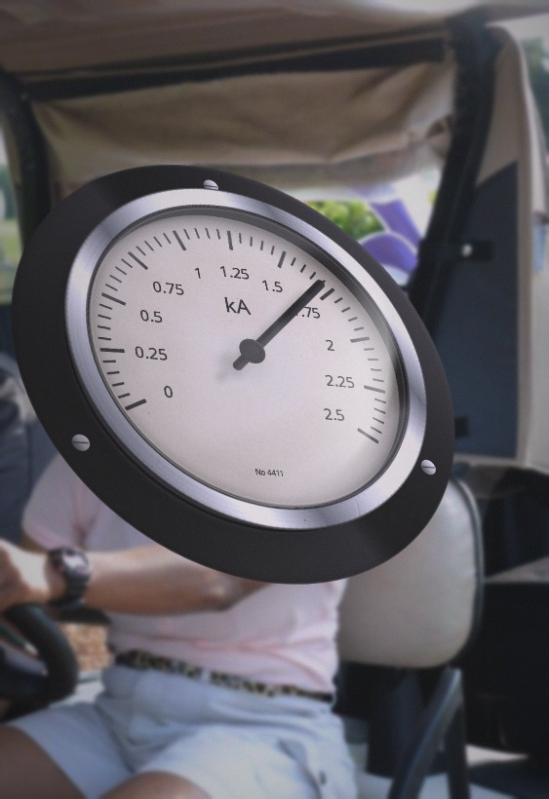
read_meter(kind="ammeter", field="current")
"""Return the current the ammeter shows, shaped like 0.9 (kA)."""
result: 1.7 (kA)
